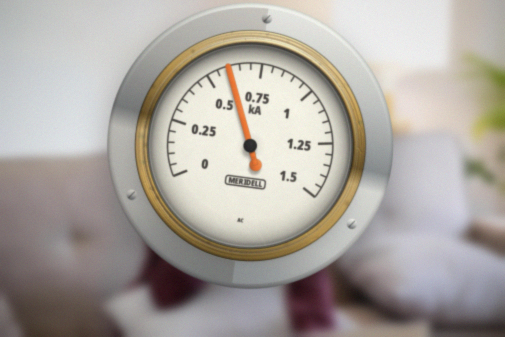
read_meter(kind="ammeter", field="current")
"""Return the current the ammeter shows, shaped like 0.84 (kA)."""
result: 0.6 (kA)
